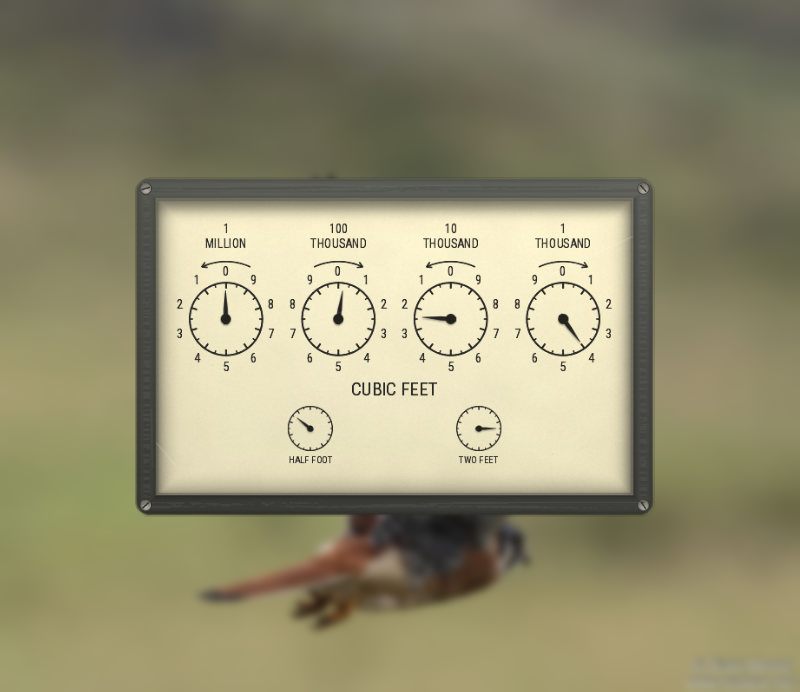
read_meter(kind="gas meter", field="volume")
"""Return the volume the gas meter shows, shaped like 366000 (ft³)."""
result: 2400 (ft³)
